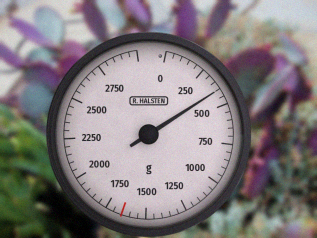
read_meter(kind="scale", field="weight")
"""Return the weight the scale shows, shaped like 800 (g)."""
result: 400 (g)
